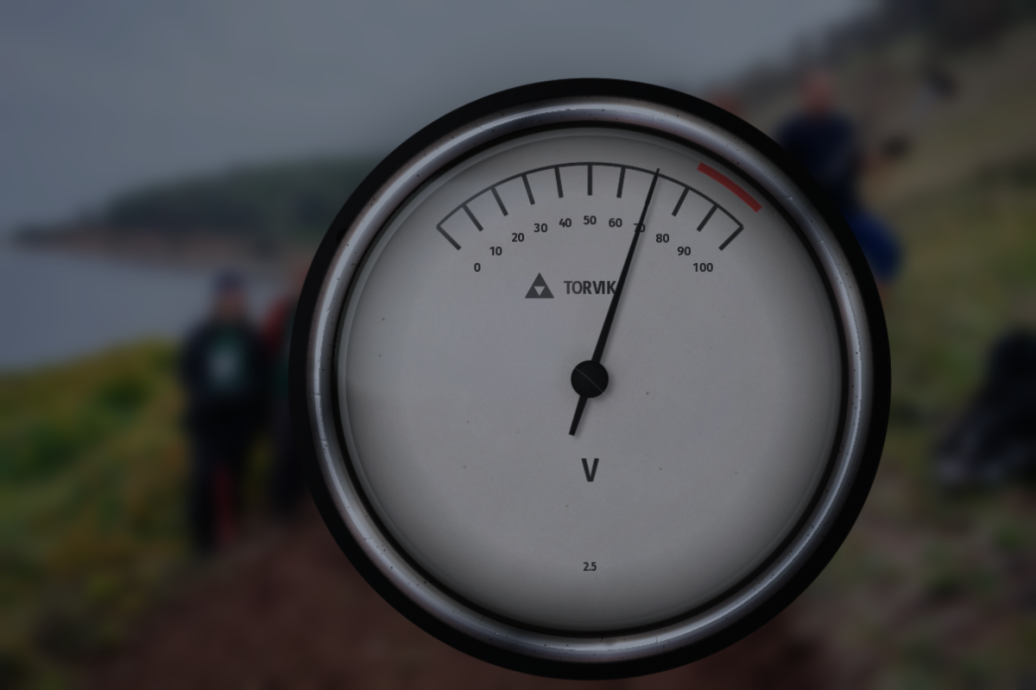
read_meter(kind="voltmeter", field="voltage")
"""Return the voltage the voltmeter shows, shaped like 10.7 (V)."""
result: 70 (V)
